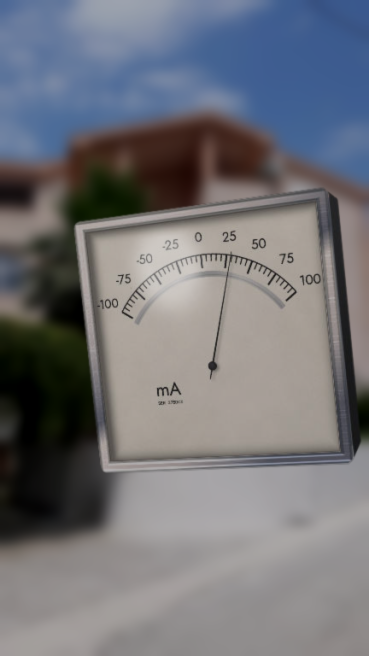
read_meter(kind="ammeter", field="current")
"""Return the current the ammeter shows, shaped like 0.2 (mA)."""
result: 30 (mA)
